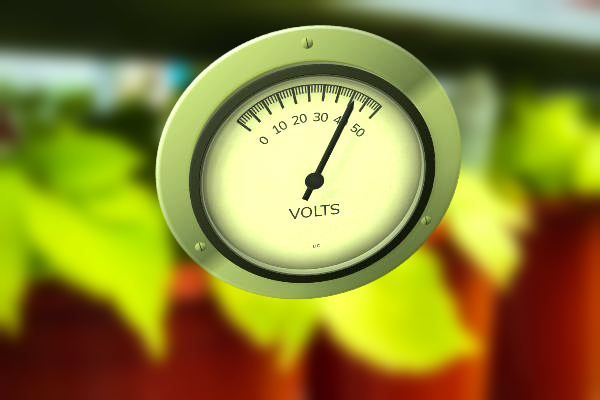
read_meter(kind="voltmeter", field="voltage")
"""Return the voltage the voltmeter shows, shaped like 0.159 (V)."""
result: 40 (V)
